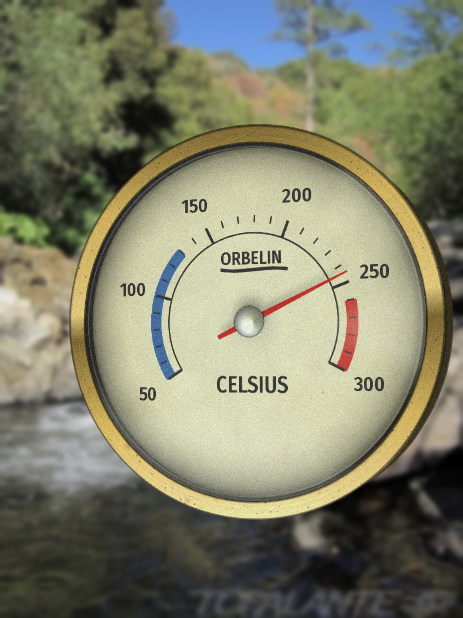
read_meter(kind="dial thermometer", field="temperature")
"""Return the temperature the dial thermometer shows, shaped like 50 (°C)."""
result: 245 (°C)
